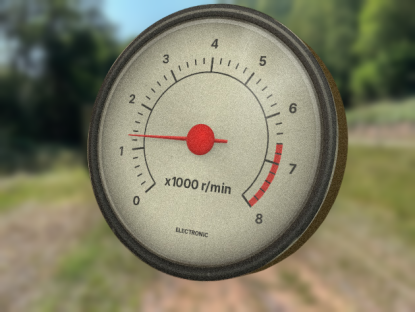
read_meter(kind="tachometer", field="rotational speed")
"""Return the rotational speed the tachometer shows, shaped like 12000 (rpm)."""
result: 1300 (rpm)
